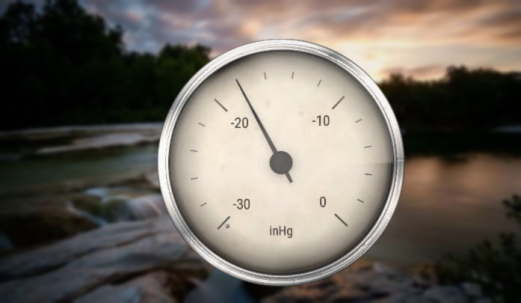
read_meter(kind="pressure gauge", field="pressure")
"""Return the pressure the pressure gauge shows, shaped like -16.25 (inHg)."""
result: -18 (inHg)
